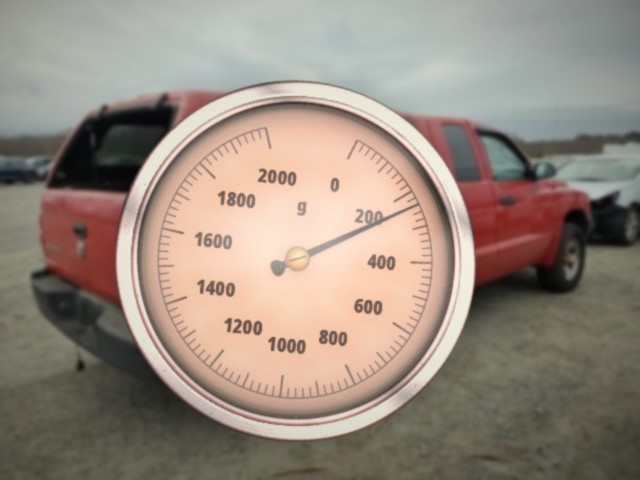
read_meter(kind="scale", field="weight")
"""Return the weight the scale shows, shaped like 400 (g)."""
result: 240 (g)
